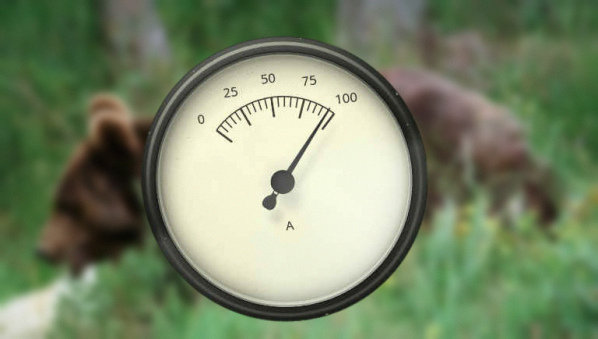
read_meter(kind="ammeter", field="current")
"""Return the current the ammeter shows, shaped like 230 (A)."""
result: 95 (A)
